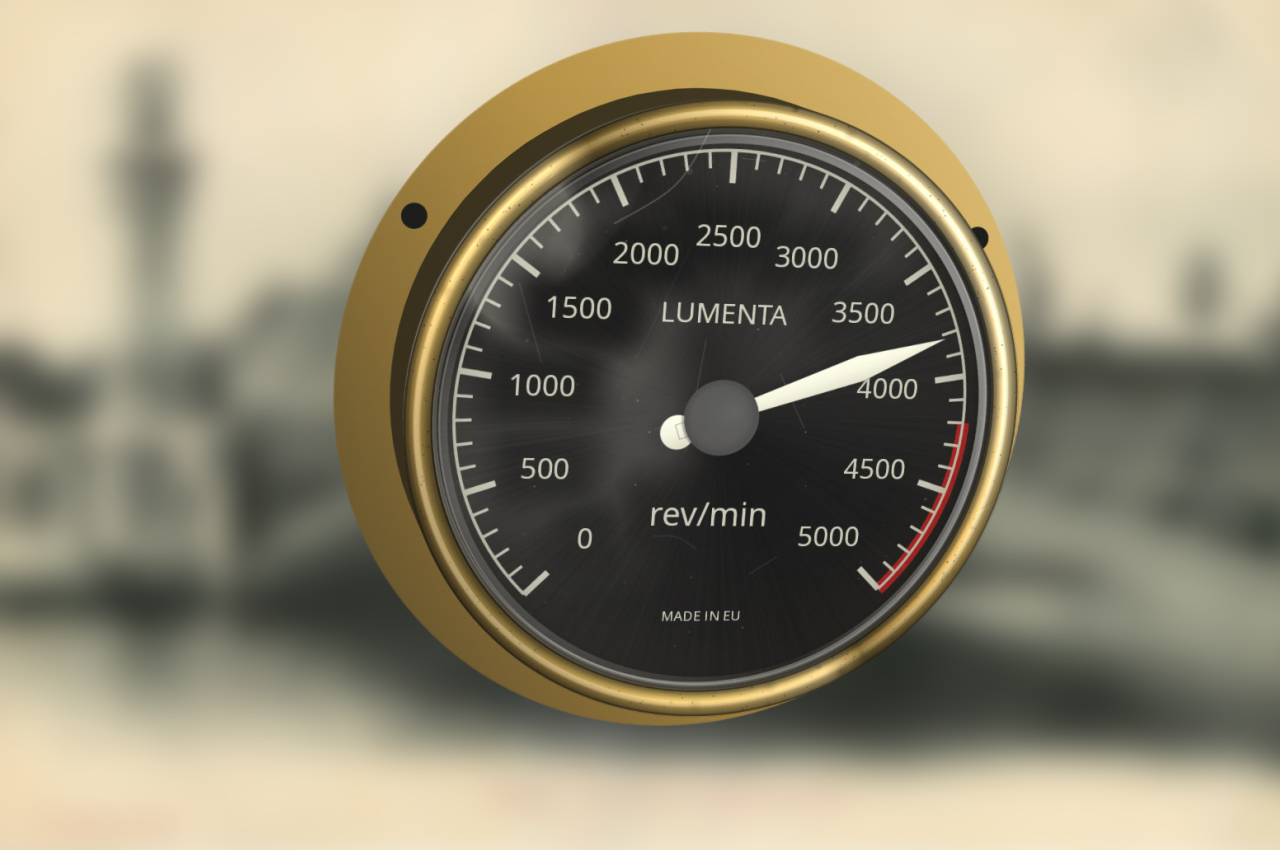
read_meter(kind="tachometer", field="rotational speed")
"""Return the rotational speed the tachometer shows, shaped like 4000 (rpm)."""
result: 3800 (rpm)
